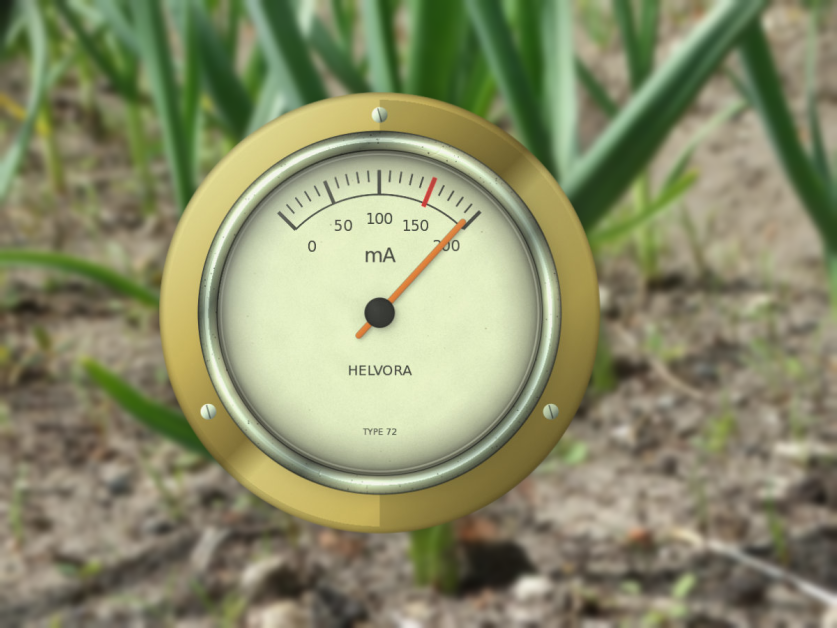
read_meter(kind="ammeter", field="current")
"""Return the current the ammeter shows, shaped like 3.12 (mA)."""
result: 195 (mA)
